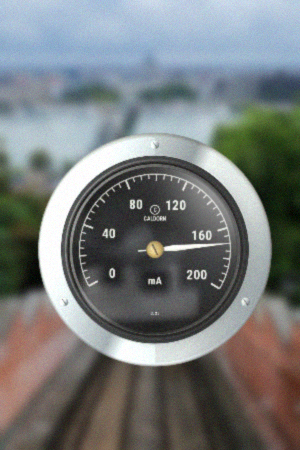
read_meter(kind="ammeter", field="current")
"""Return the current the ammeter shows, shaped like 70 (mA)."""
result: 170 (mA)
